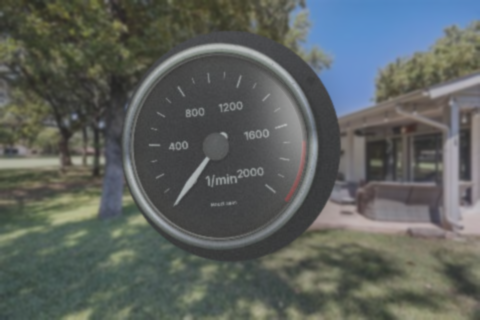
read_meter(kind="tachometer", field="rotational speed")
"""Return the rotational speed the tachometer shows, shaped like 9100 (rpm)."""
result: 0 (rpm)
